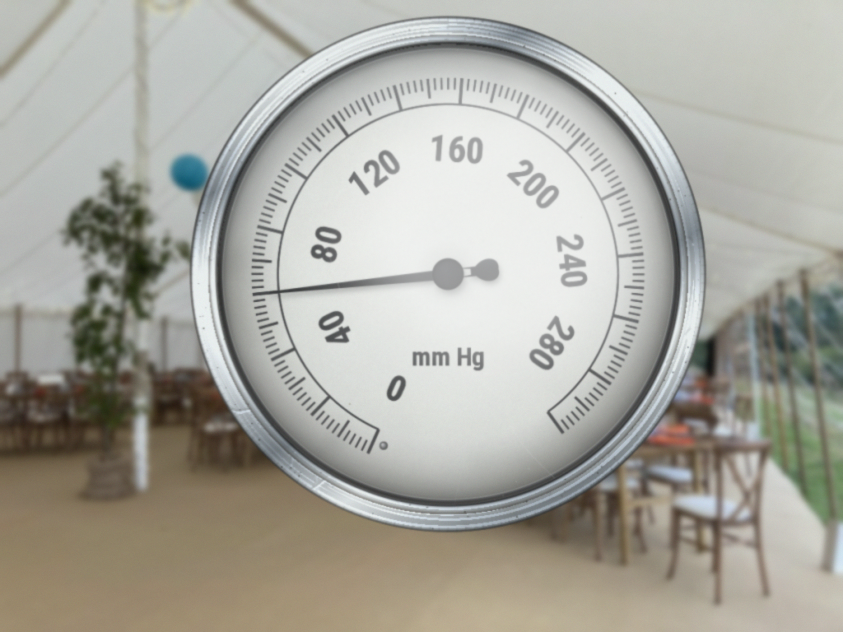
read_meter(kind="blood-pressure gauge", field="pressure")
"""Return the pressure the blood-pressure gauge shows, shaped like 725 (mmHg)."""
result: 60 (mmHg)
